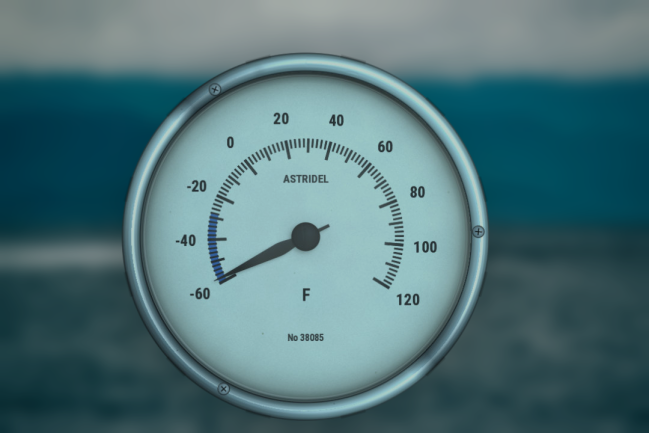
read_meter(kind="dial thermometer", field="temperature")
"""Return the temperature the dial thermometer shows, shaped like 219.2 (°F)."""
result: -58 (°F)
